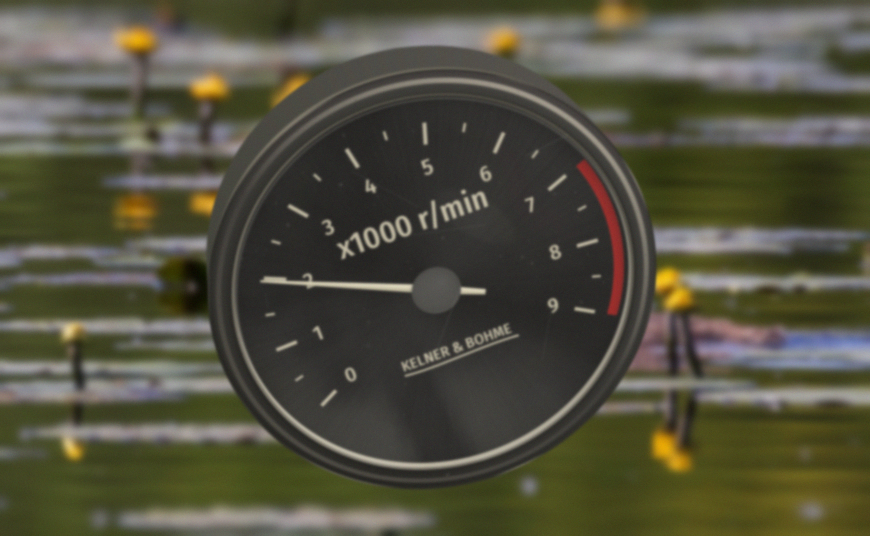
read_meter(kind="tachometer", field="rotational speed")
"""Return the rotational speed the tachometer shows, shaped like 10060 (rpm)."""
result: 2000 (rpm)
